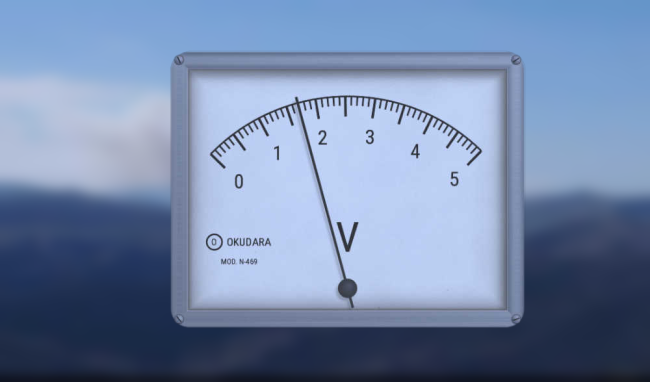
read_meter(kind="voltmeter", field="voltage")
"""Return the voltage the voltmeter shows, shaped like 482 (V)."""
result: 1.7 (V)
